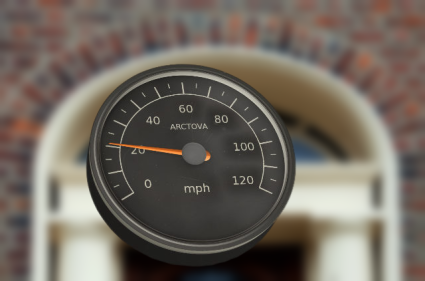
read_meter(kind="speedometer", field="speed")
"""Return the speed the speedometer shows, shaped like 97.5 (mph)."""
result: 20 (mph)
